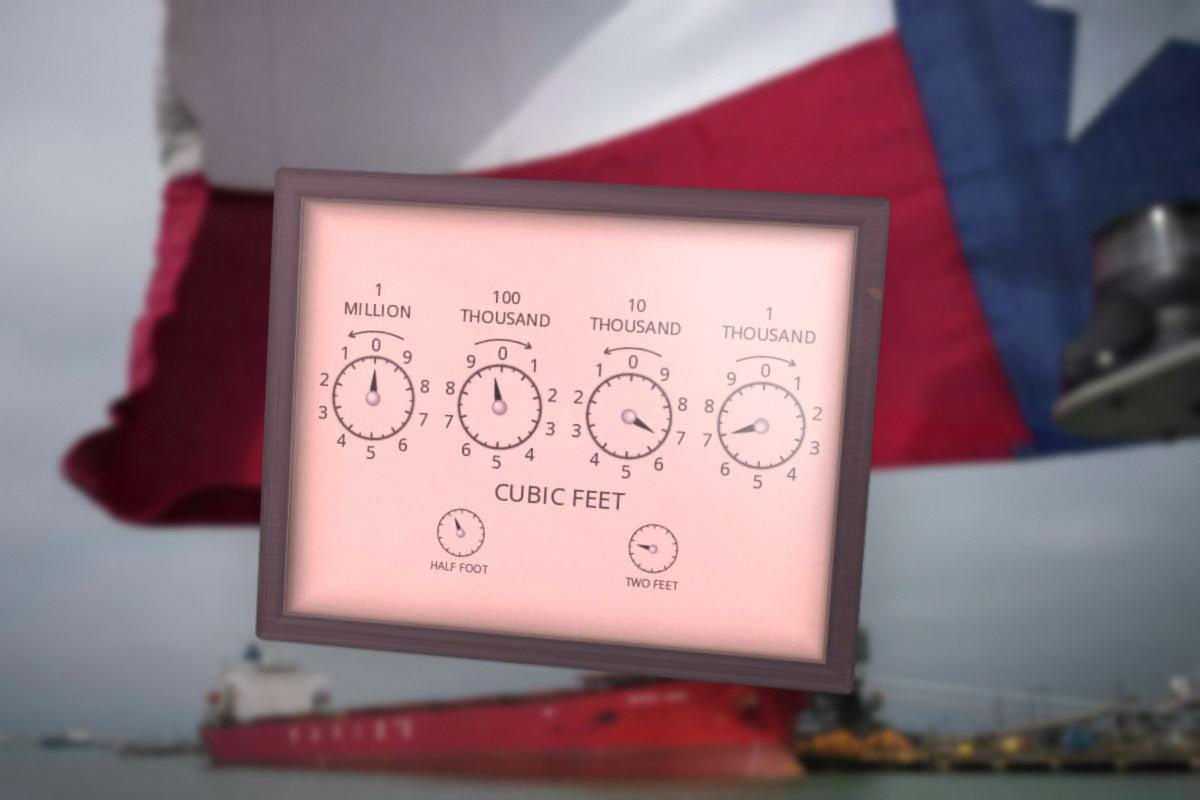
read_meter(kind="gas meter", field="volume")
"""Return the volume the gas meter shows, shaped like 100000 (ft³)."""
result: 996700 (ft³)
